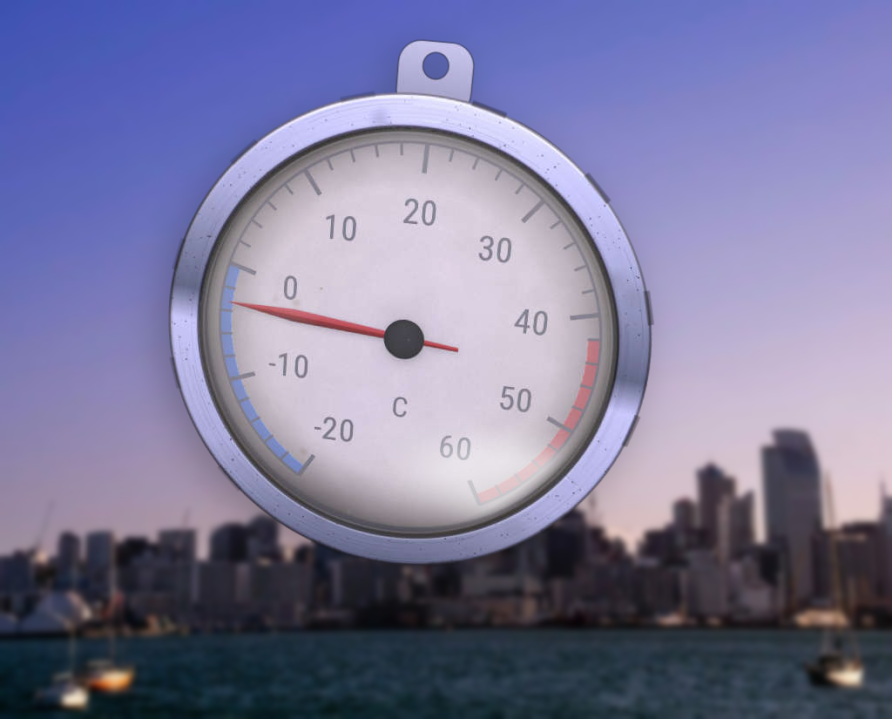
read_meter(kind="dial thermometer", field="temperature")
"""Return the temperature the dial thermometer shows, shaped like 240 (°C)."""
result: -3 (°C)
